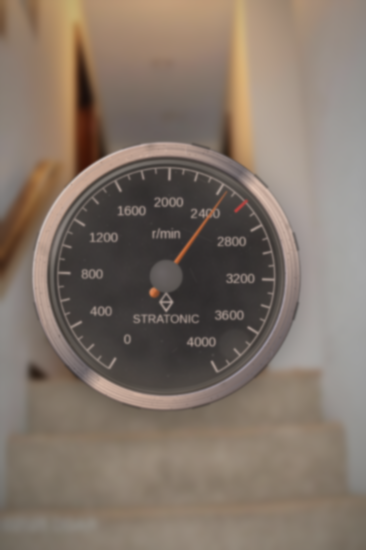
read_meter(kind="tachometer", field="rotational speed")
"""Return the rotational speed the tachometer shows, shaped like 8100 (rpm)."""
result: 2450 (rpm)
